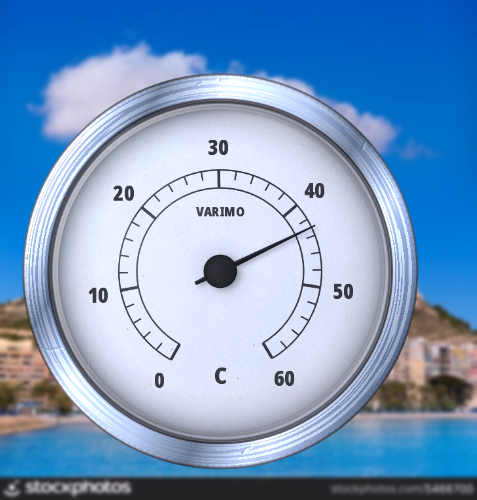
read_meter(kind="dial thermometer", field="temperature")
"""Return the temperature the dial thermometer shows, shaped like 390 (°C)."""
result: 43 (°C)
